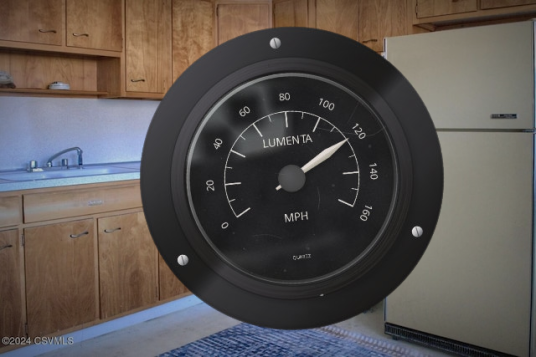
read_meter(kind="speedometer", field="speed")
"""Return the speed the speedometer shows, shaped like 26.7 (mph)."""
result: 120 (mph)
